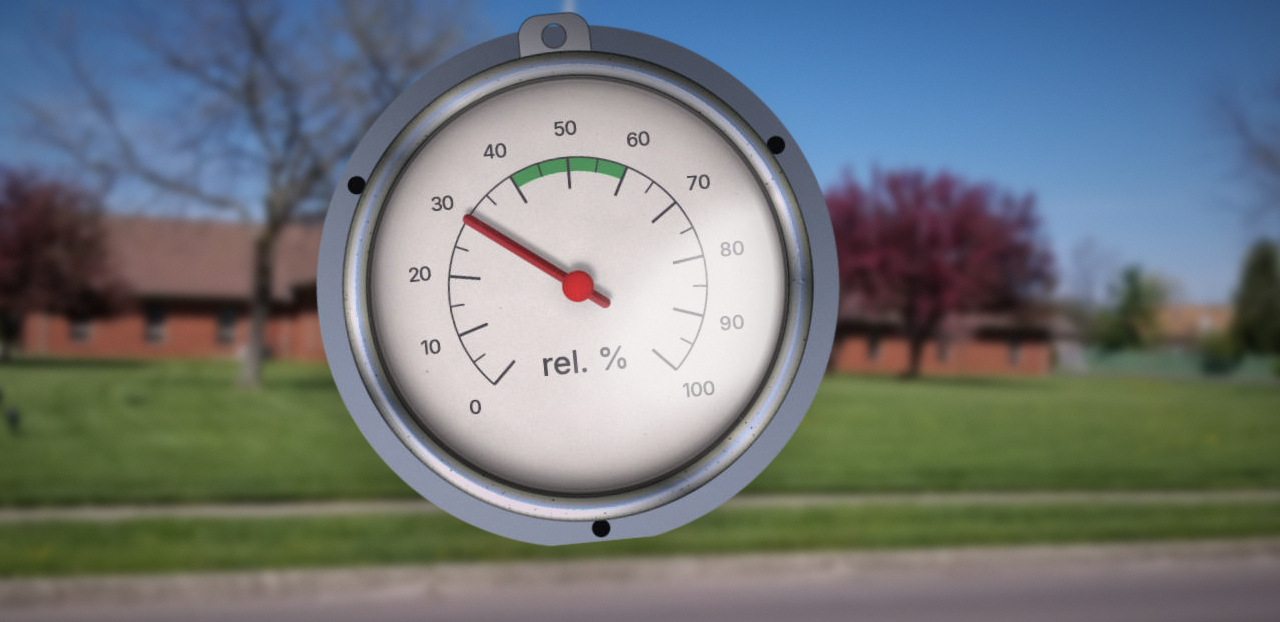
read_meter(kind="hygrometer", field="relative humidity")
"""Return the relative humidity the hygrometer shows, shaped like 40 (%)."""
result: 30 (%)
